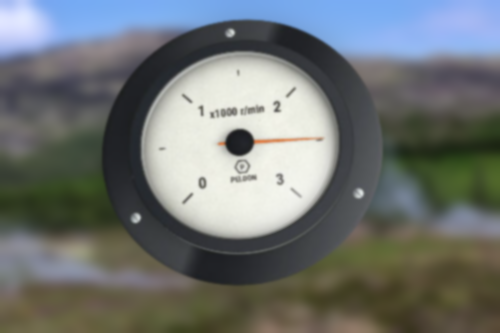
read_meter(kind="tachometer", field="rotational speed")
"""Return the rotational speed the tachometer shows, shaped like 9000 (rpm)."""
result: 2500 (rpm)
